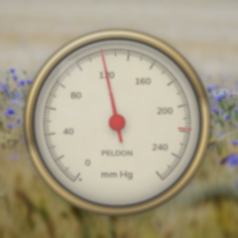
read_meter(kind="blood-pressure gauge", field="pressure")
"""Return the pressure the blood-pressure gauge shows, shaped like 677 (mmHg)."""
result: 120 (mmHg)
